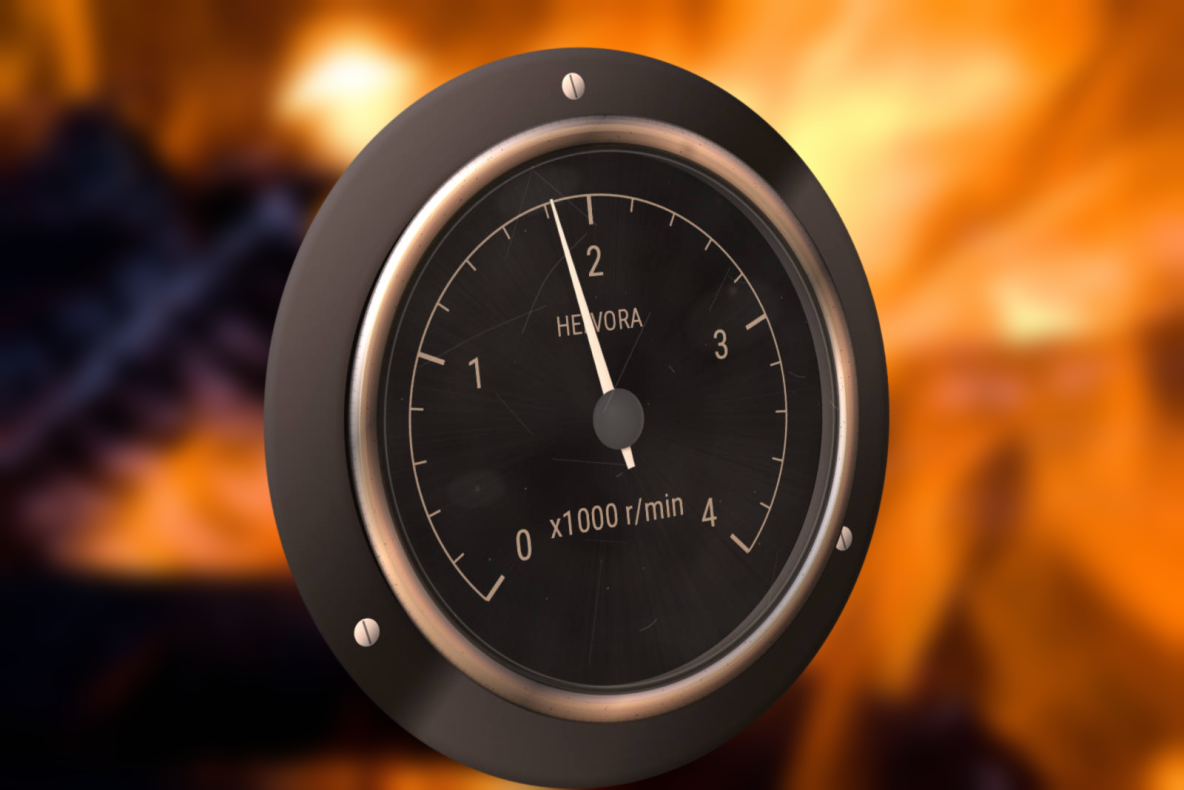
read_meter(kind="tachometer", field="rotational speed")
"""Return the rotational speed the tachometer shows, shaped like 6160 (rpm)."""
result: 1800 (rpm)
